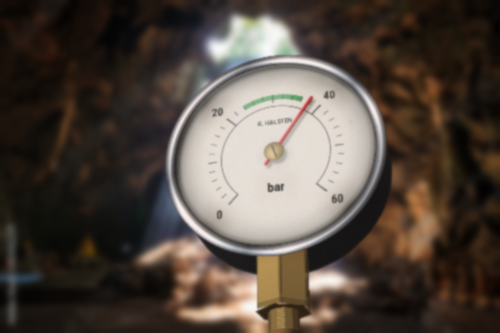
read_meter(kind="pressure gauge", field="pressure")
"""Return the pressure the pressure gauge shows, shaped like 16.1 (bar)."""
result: 38 (bar)
